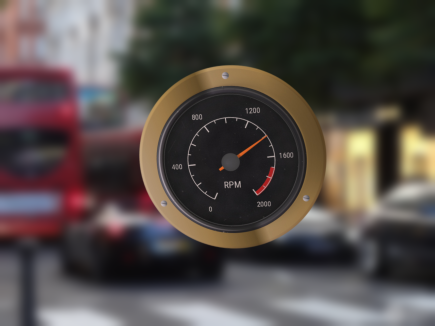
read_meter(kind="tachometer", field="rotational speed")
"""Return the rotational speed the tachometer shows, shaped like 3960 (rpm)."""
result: 1400 (rpm)
